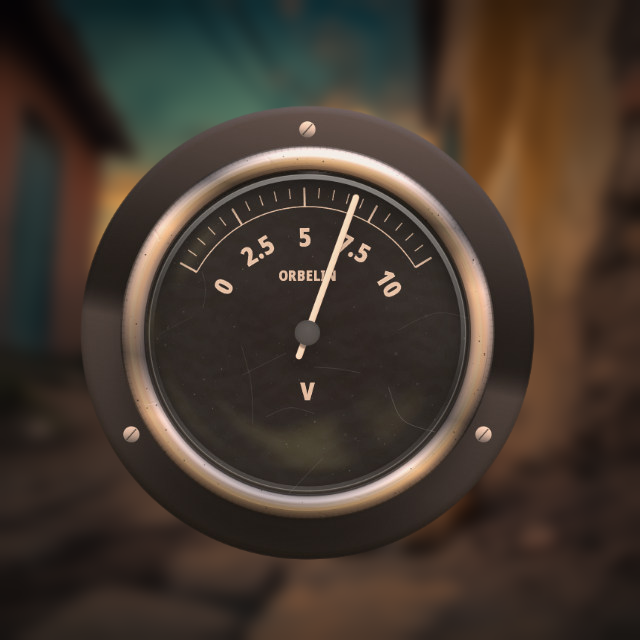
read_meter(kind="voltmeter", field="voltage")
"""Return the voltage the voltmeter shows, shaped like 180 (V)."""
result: 6.75 (V)
